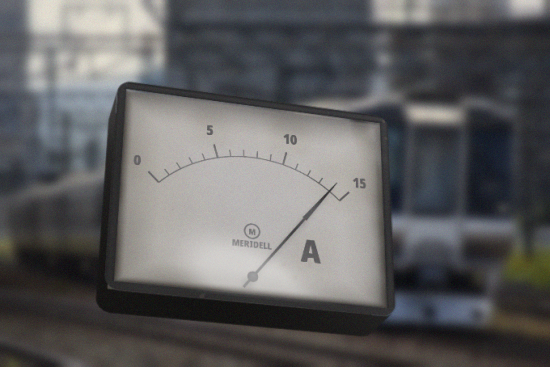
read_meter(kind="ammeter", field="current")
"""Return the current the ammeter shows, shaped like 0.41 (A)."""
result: 14 (A)
